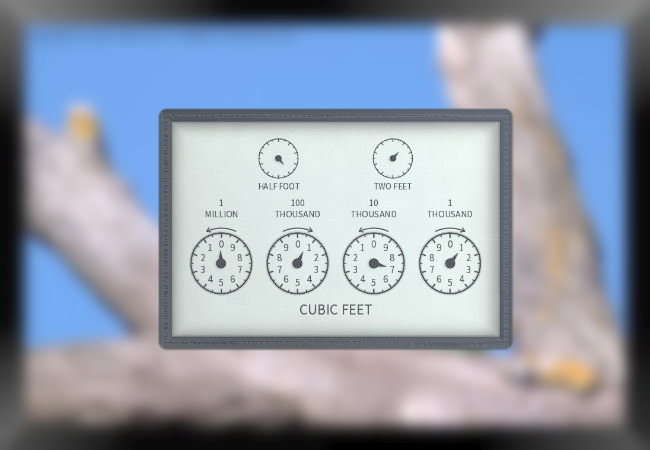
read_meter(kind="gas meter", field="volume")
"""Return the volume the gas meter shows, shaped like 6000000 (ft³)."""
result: 7100 (ft³)
